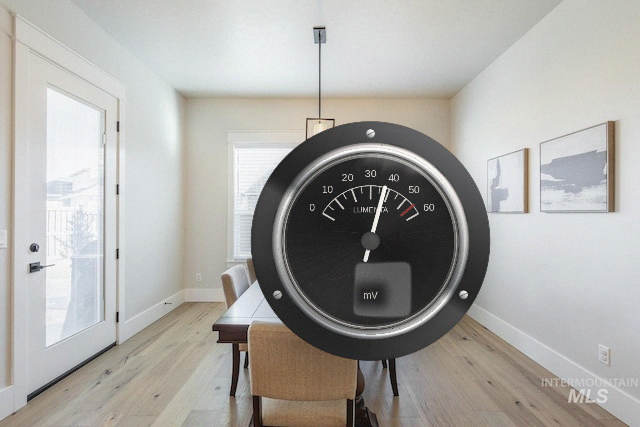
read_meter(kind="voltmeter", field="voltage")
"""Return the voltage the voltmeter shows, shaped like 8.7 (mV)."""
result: 37.5 (mV)
